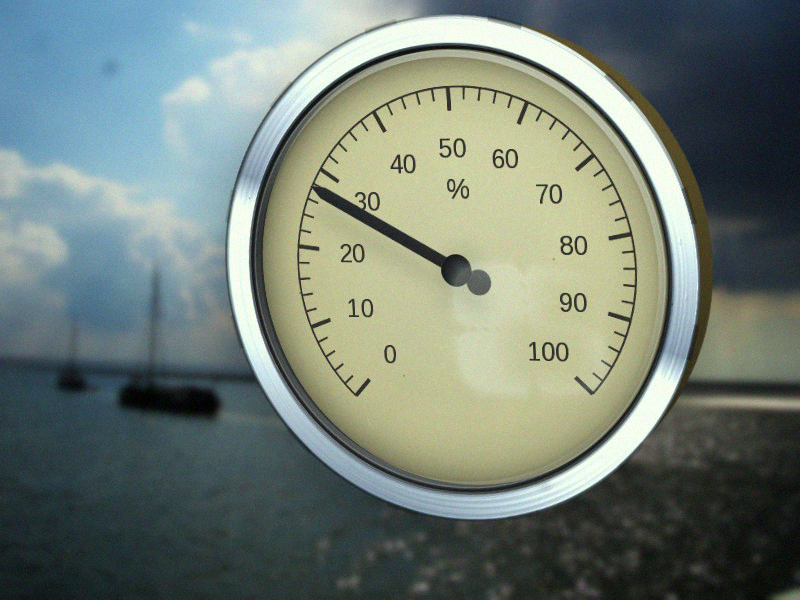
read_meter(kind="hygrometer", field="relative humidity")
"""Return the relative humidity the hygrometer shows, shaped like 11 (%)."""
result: 28 (%)
